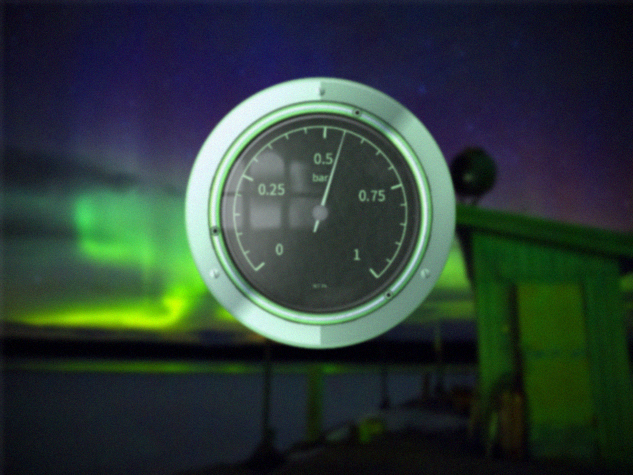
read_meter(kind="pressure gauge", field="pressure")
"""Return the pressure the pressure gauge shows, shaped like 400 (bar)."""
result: 0.55 (bar)
